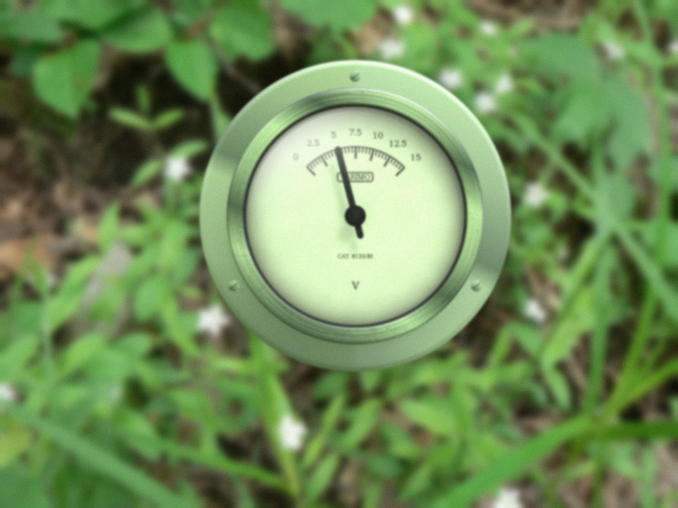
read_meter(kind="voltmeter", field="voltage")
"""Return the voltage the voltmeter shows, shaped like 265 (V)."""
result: 5 (V)
